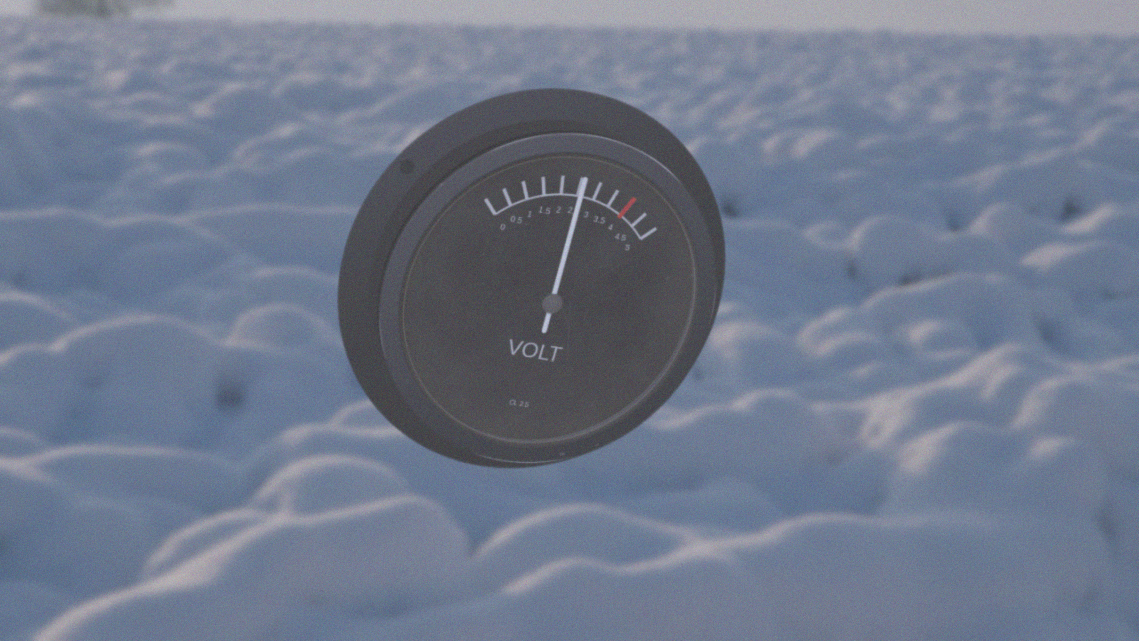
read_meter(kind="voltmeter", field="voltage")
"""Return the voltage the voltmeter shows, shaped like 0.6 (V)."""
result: 2.5 (V)
